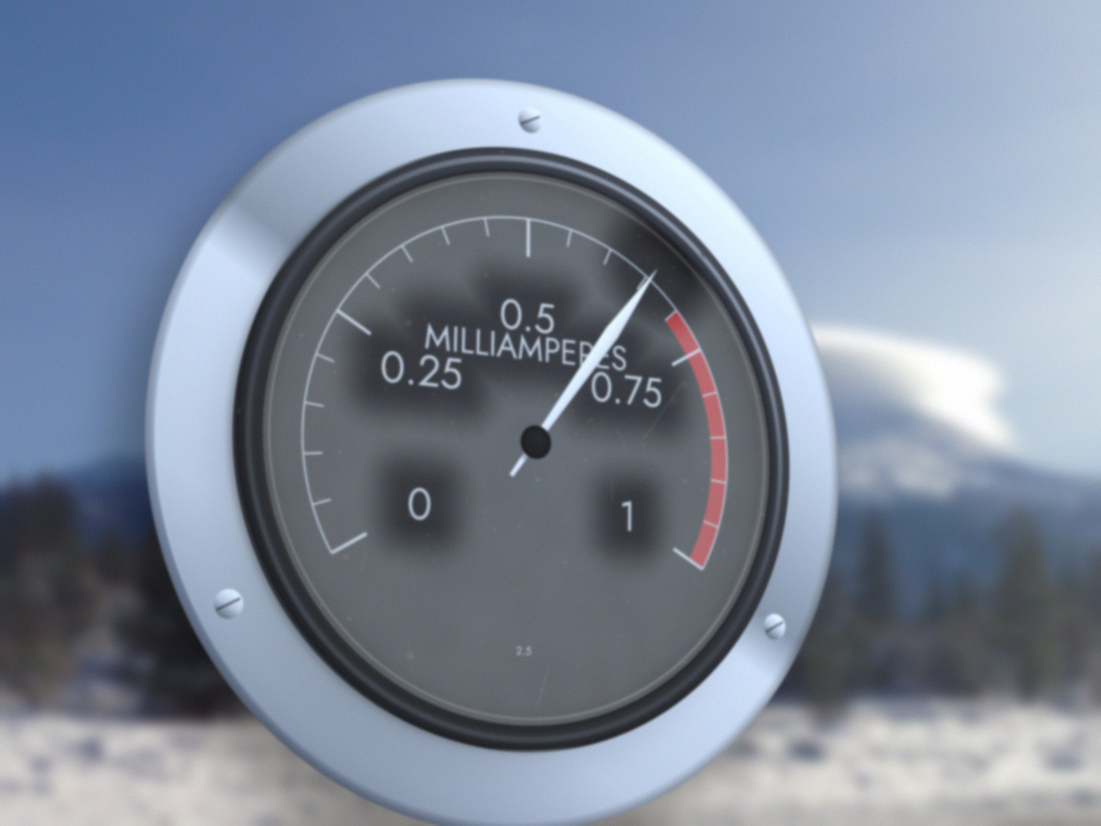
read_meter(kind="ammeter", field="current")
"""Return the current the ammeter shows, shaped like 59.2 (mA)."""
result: 0.65 (mA)
